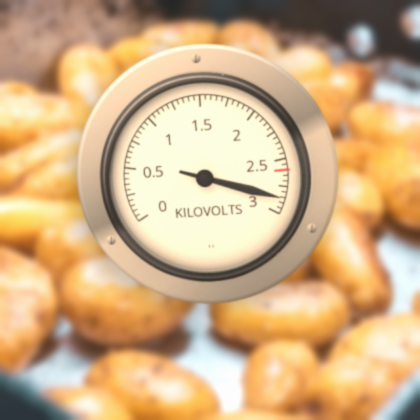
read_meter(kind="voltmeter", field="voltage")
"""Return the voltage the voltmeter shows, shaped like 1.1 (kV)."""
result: 2.85 (kV)
